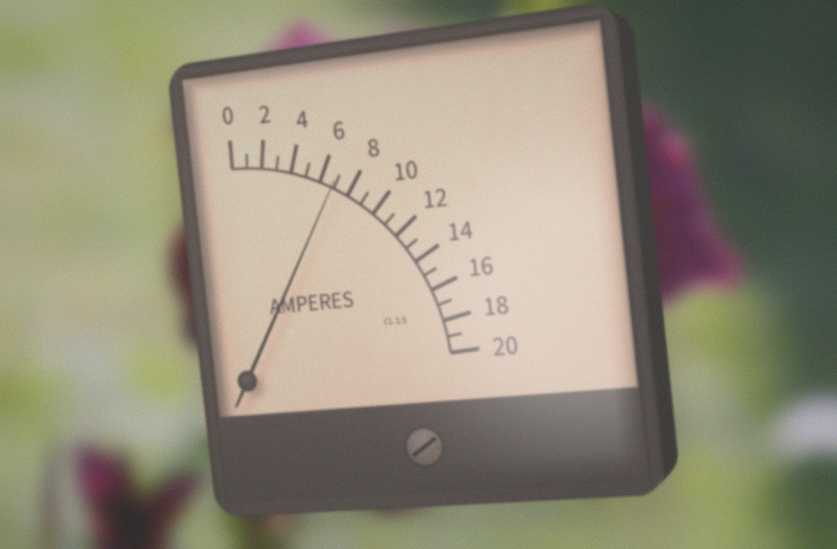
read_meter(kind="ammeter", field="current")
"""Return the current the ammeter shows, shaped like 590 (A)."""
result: 7 (A)
